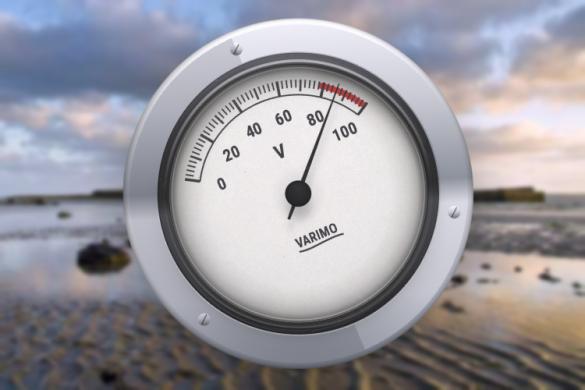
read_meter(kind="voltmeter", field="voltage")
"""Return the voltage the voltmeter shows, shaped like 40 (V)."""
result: 86 (V)
